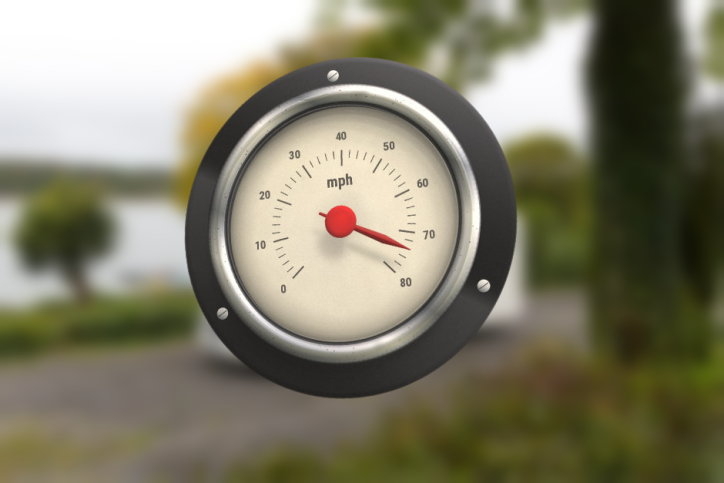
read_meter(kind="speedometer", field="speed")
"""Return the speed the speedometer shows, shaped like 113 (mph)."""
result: 74 (mph)
